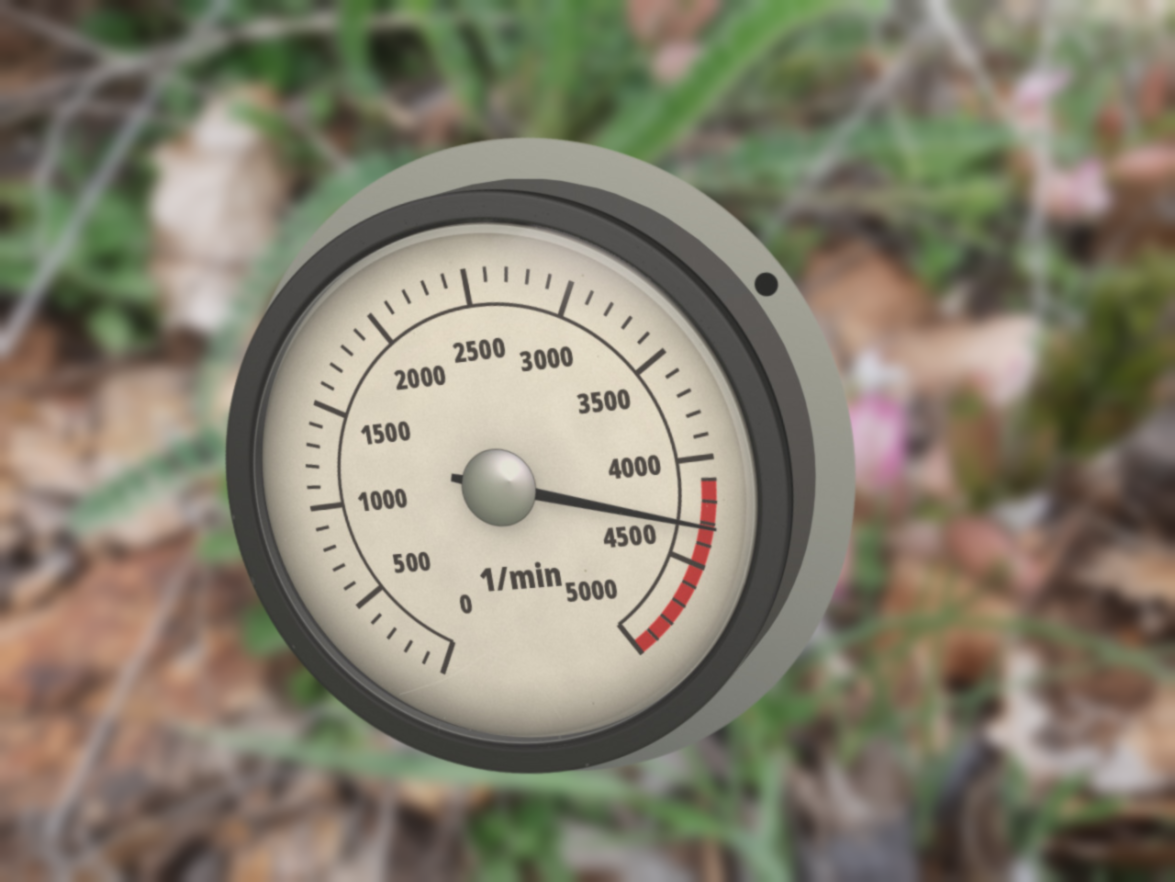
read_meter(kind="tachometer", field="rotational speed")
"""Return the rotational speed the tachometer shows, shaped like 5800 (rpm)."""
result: 4300 (rpm)
